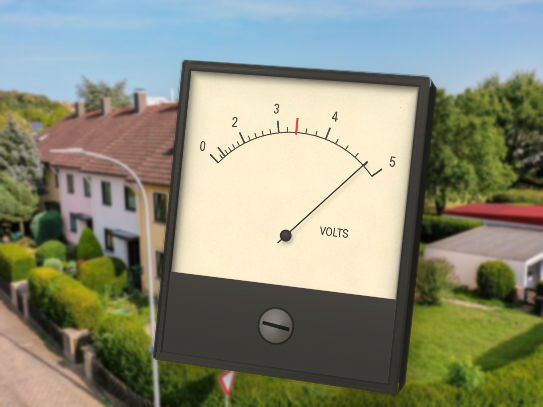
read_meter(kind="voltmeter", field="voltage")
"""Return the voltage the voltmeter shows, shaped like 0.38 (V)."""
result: 4.8 (V)
